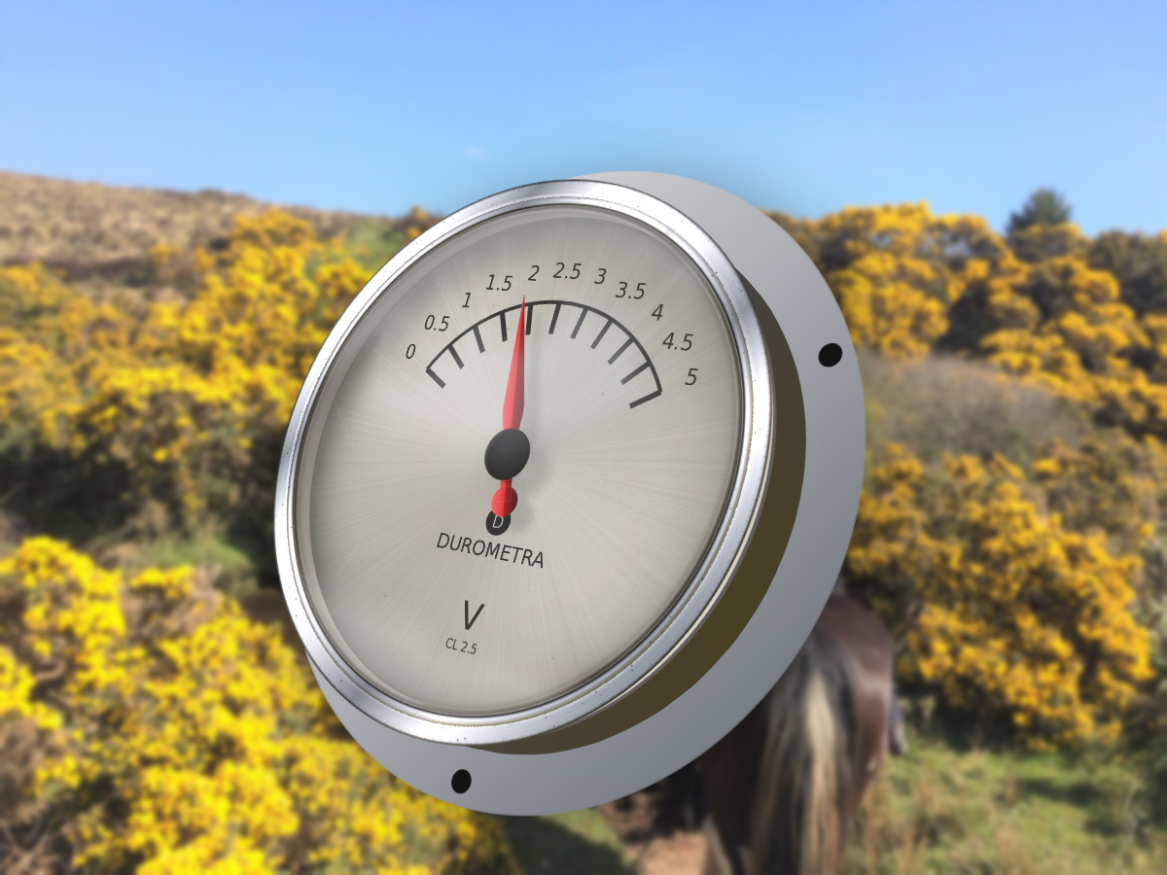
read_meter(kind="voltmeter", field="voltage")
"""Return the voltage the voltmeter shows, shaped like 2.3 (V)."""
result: 2 (V)
